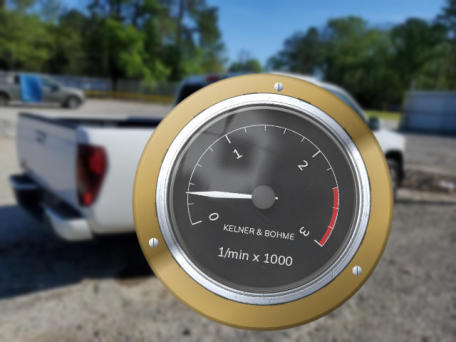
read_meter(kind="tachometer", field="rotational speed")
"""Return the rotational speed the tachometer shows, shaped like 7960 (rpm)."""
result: 300 (rpm)
